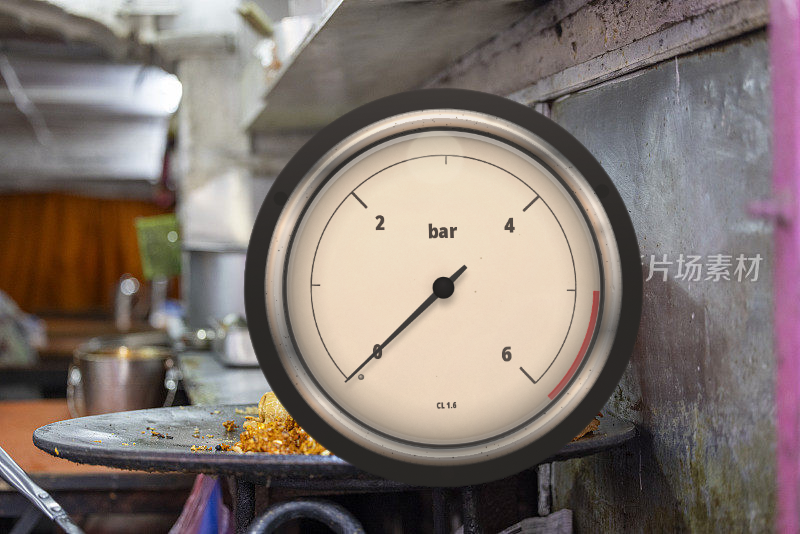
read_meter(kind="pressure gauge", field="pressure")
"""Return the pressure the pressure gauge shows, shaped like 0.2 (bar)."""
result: 0 (bar)
